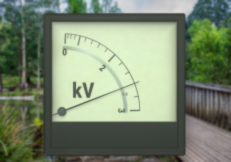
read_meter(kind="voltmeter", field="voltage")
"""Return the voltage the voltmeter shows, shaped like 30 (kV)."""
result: 2.6 (kV)
